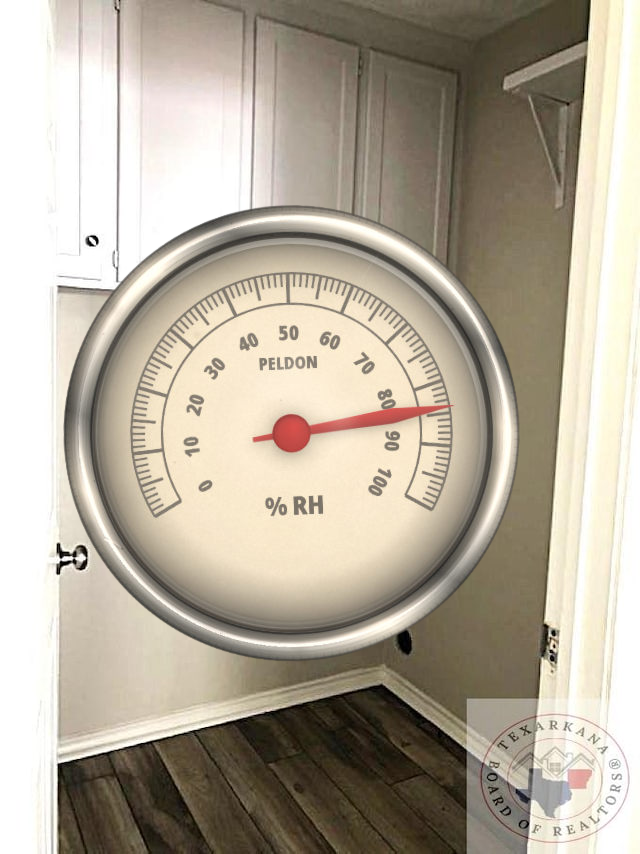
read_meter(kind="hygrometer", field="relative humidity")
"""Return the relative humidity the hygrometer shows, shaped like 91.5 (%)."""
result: 84 (%)
